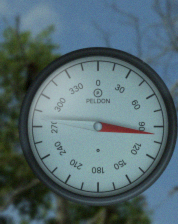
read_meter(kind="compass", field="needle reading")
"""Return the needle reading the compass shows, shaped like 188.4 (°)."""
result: 97.5 (°)
